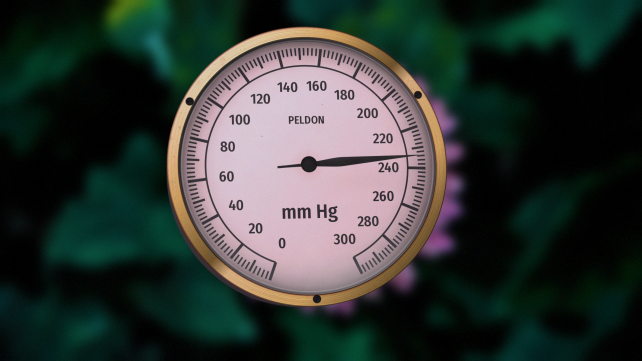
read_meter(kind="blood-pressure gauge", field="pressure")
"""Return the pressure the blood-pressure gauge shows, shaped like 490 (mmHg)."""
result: 234 (mmHg)
